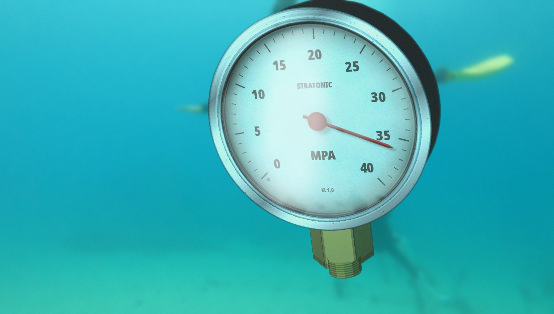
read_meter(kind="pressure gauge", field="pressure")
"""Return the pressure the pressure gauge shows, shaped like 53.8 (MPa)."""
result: 36 (MPa)
